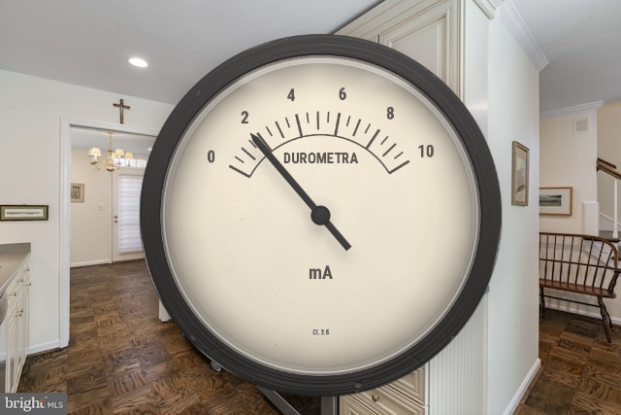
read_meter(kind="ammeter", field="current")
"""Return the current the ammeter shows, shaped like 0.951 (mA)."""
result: 1.75 (mA)
